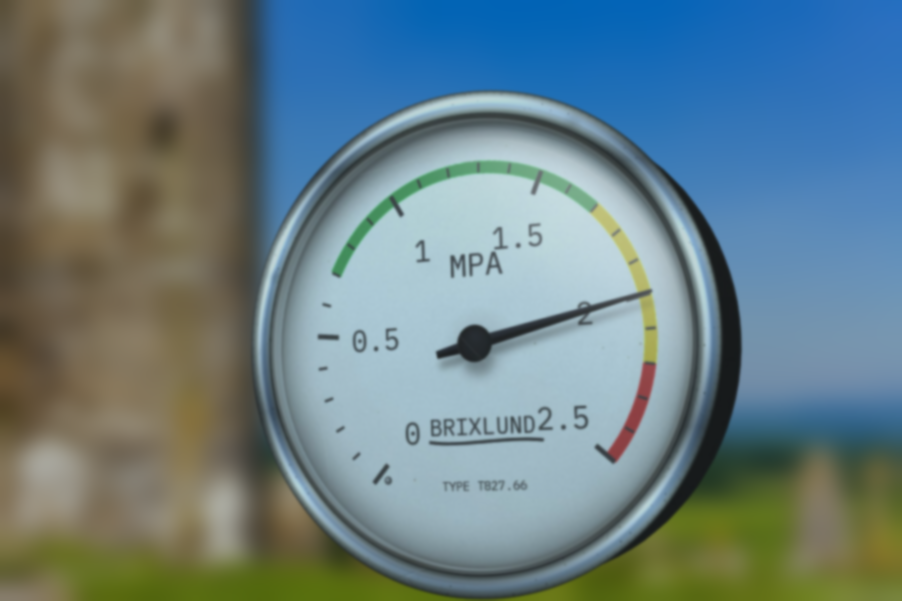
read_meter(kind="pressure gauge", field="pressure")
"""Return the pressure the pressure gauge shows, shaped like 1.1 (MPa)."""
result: 2 (MPa)
